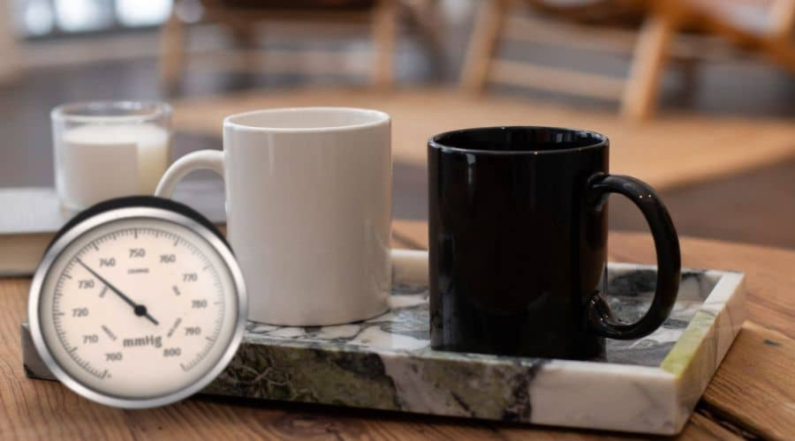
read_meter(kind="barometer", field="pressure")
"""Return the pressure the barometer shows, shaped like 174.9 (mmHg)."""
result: 735 (mmHg)
